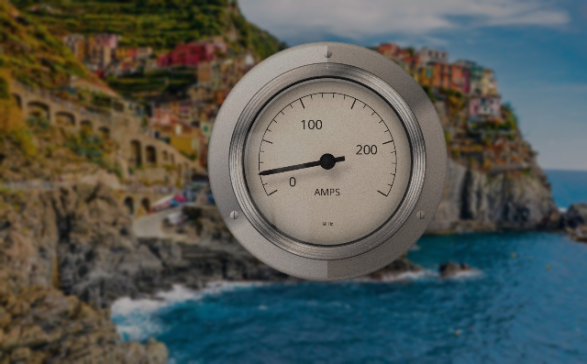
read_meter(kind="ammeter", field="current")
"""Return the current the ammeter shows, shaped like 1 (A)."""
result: 20 (A)
